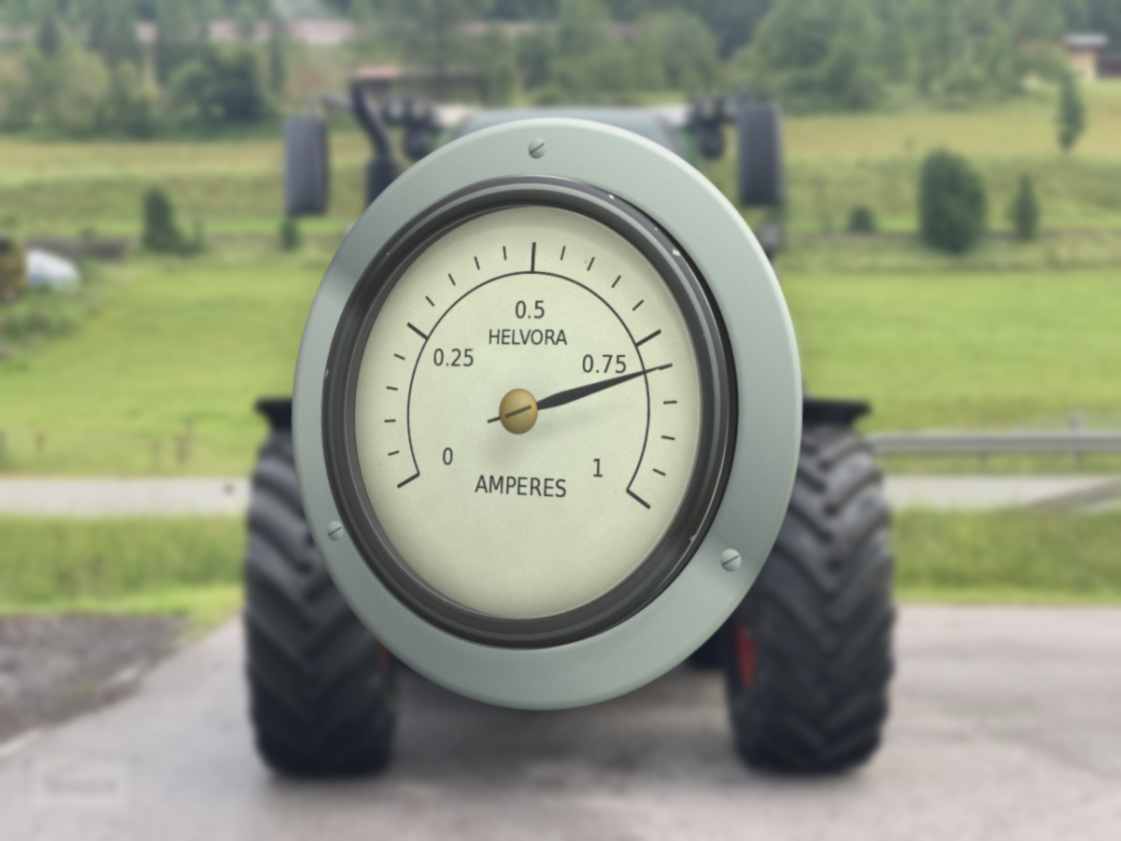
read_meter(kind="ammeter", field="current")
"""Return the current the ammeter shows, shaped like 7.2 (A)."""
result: 0.8 (A)
